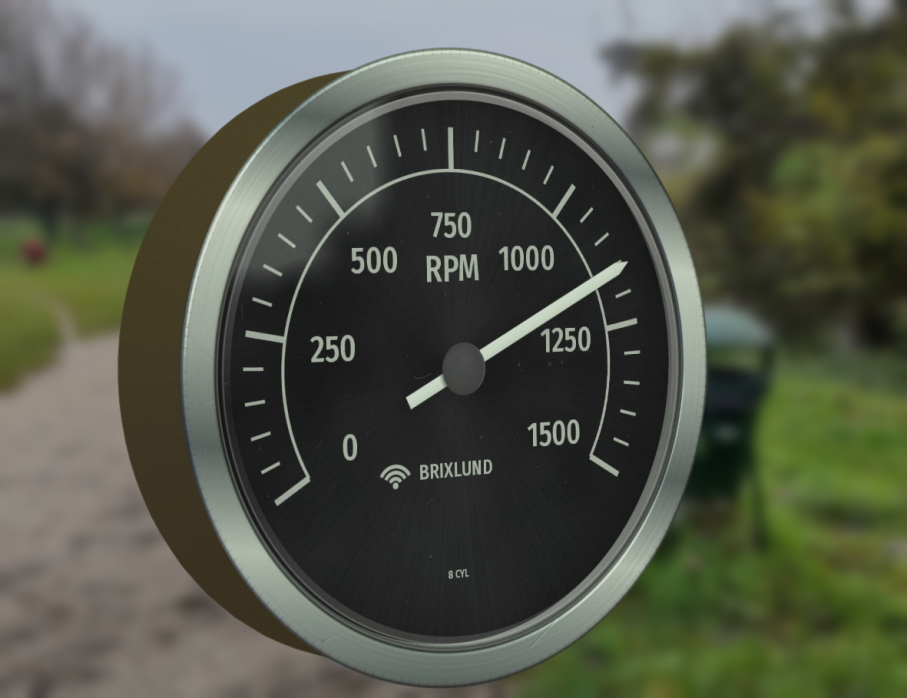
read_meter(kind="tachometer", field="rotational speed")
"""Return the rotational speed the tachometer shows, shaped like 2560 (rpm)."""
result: 1150 (rpm)
